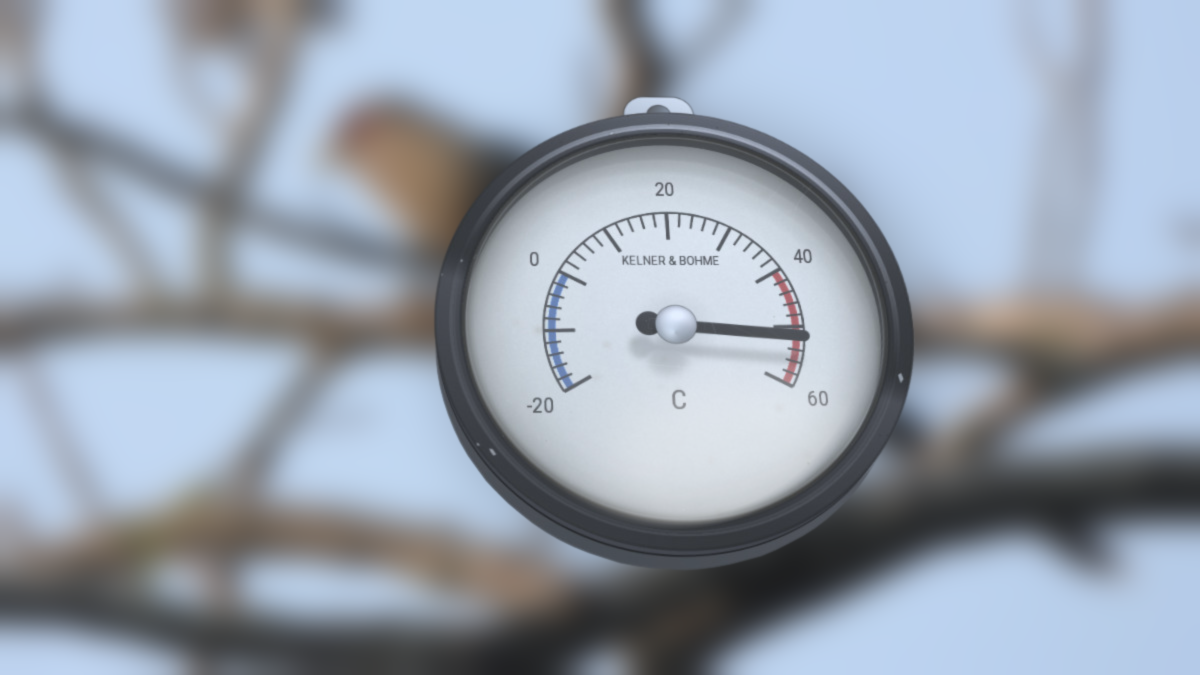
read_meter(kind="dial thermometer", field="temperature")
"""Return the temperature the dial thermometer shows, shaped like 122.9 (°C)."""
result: 52 (°C)
